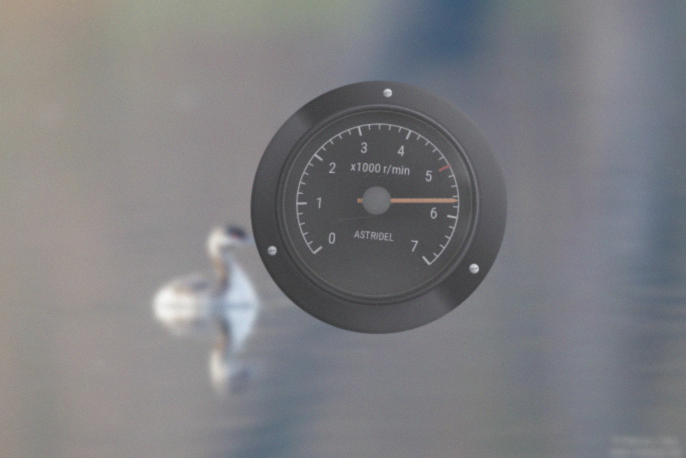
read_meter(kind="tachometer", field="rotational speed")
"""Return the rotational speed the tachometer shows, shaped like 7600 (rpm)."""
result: 5700 (rpm)
